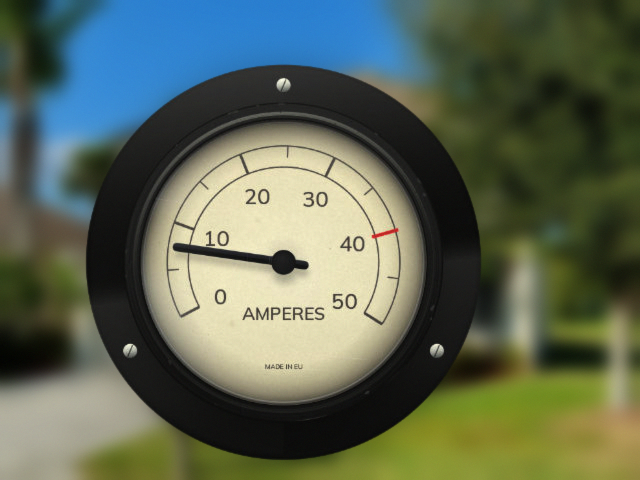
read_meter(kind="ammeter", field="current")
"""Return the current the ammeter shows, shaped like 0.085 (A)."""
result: 7.5 (A)
